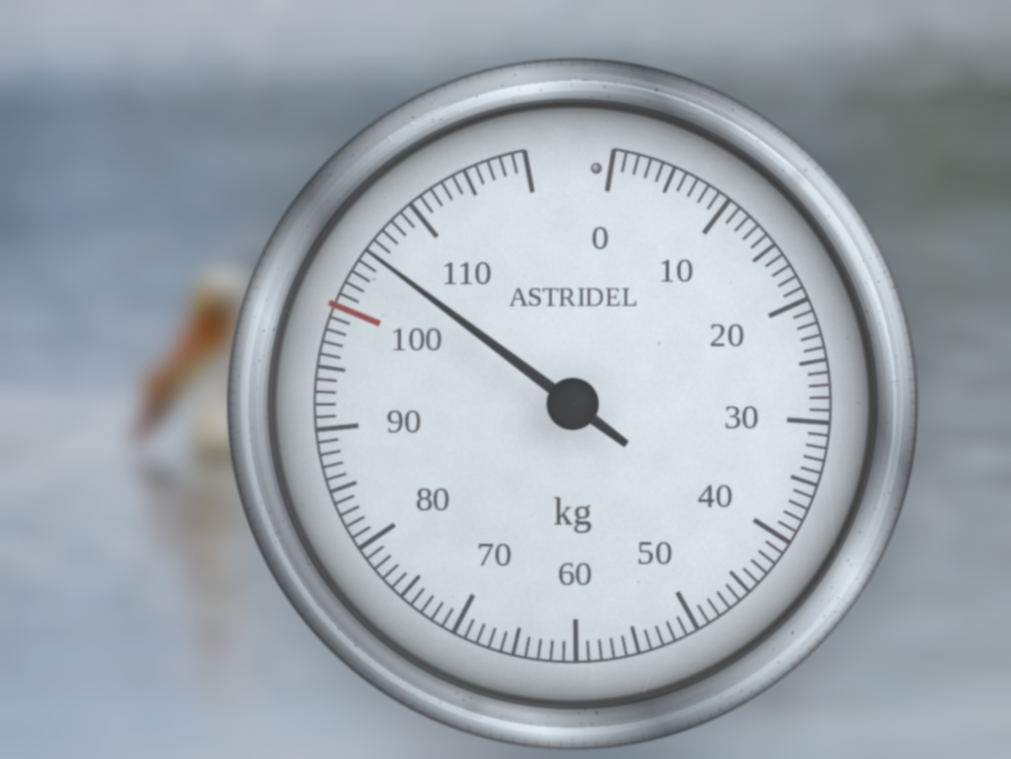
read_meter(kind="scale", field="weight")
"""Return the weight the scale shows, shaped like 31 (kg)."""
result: 105 (kg)
